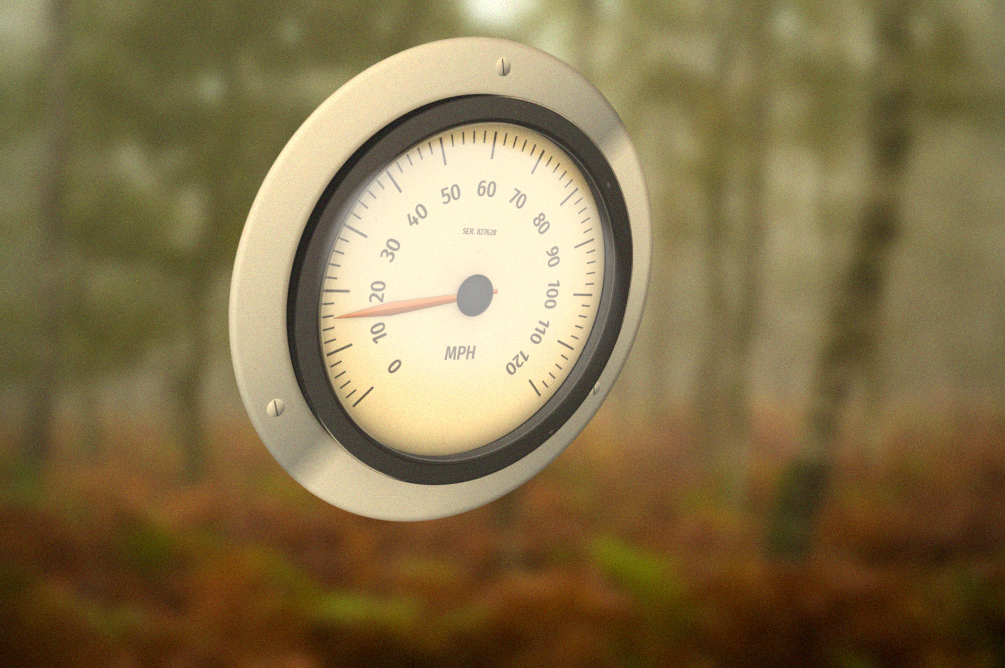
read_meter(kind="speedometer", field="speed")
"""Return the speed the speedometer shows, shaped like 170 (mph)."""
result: 16 (mph)
